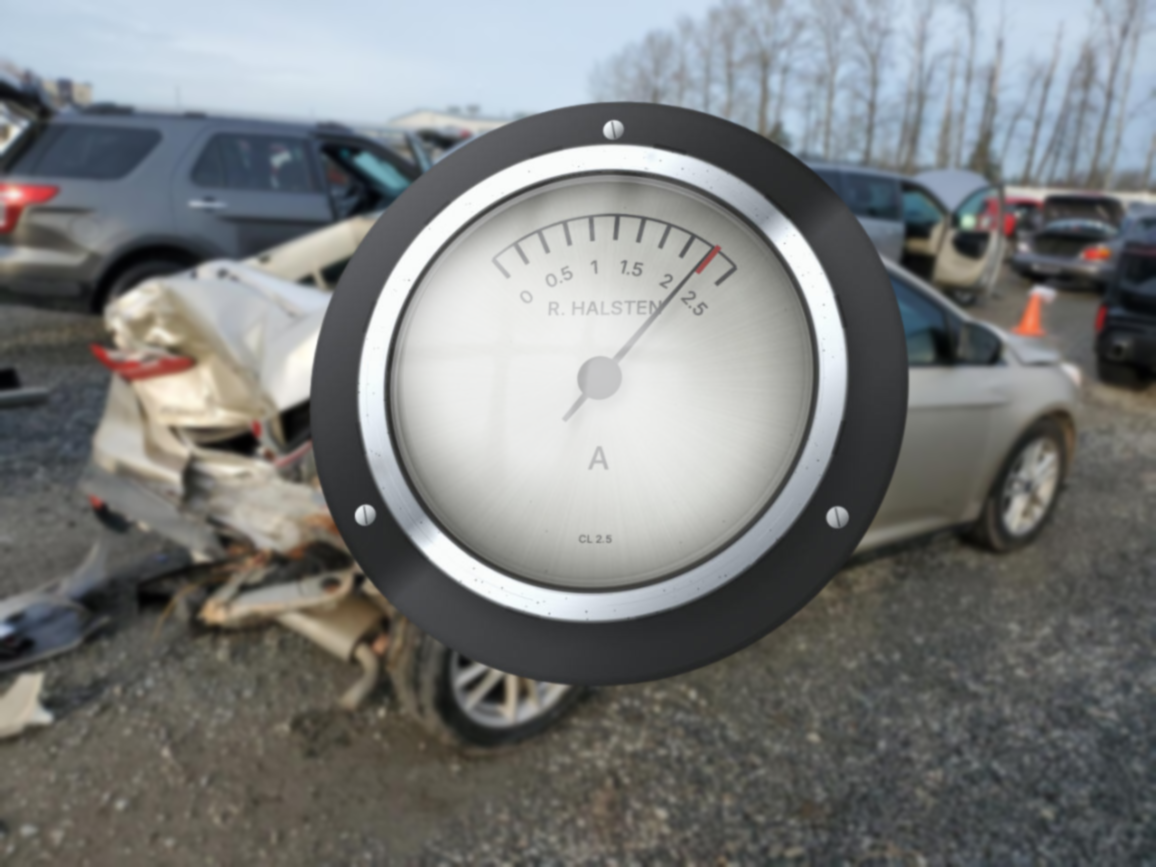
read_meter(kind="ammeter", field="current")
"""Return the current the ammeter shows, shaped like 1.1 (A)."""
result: 2.25 (A)
